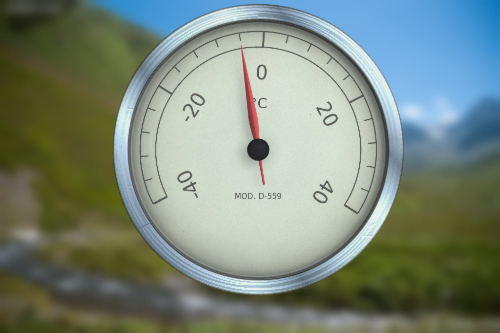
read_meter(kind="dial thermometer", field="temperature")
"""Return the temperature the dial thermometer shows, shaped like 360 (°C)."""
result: -4 (°C)
